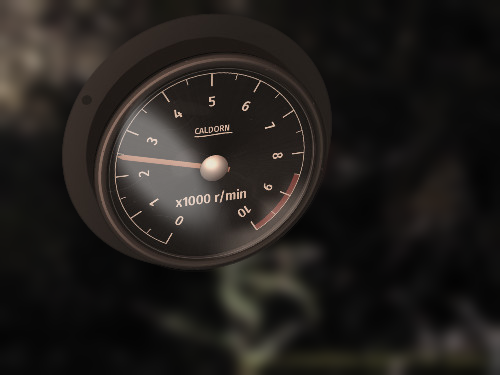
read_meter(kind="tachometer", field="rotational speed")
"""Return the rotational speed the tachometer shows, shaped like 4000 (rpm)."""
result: 2500 (rpm)
